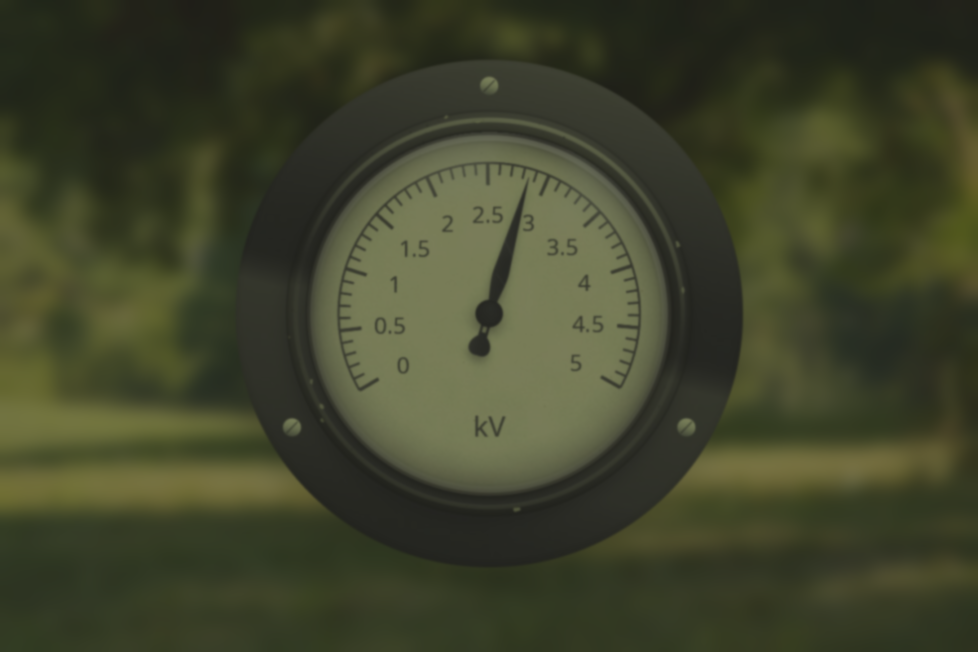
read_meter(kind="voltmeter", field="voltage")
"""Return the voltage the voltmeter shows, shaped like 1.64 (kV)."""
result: 2.85 (kV)
